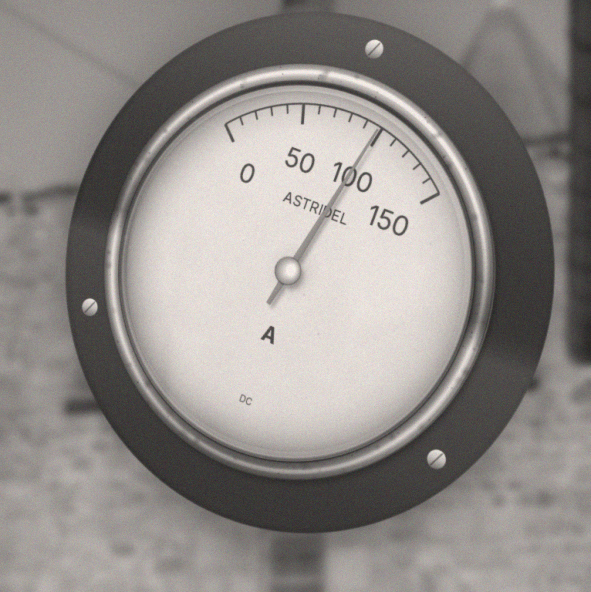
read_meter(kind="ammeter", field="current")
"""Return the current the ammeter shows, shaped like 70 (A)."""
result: 100 (A)
